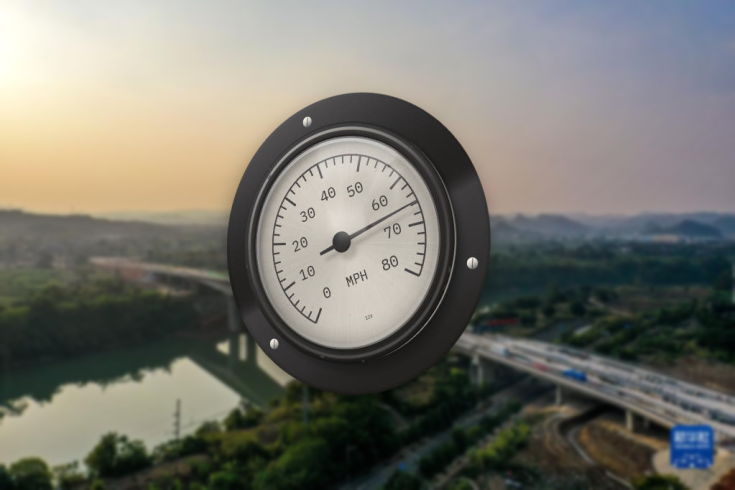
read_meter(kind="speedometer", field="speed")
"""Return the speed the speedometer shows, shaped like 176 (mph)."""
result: 66 (mph)
